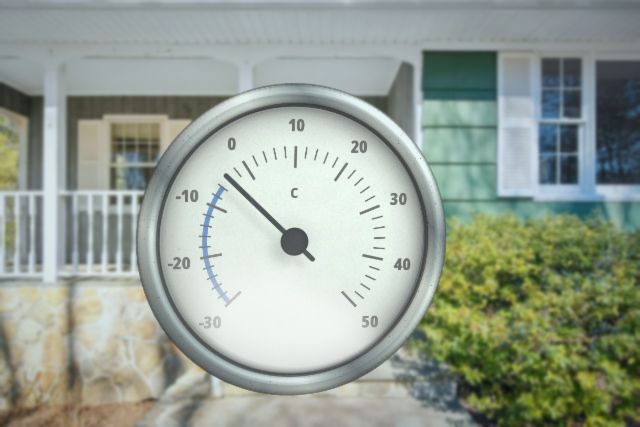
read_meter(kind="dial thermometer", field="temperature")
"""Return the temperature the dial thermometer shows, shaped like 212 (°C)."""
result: -4 (°C)
